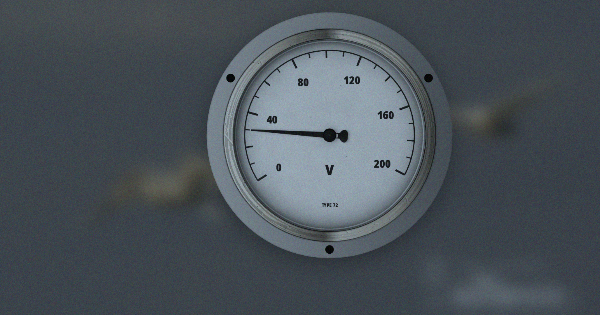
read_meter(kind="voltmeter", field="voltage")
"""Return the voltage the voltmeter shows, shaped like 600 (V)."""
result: 30 (V)
